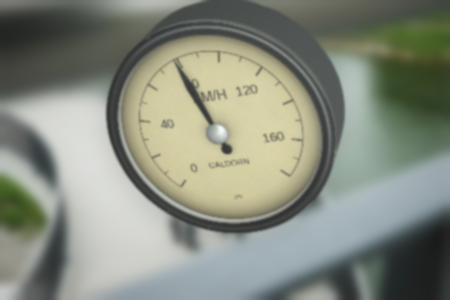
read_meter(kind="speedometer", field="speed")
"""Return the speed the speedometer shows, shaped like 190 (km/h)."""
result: 80 (km/h)
